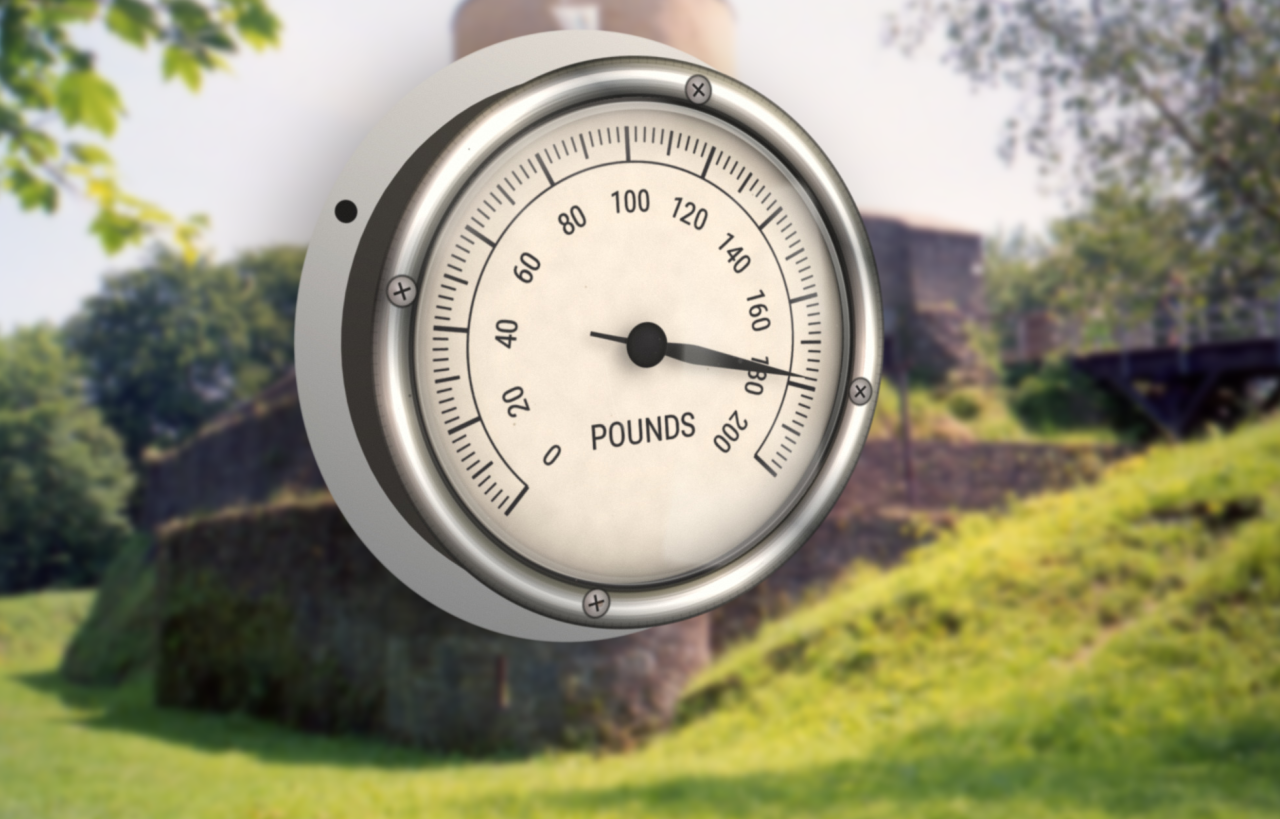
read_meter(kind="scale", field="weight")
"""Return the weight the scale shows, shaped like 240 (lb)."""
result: 178 (lb)
